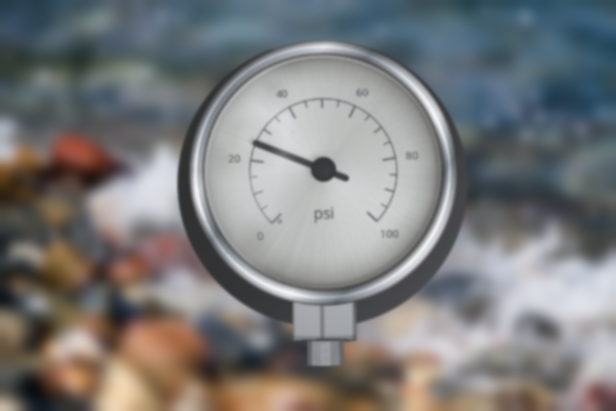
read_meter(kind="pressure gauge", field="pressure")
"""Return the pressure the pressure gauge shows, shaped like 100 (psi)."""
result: 25 (psi)
